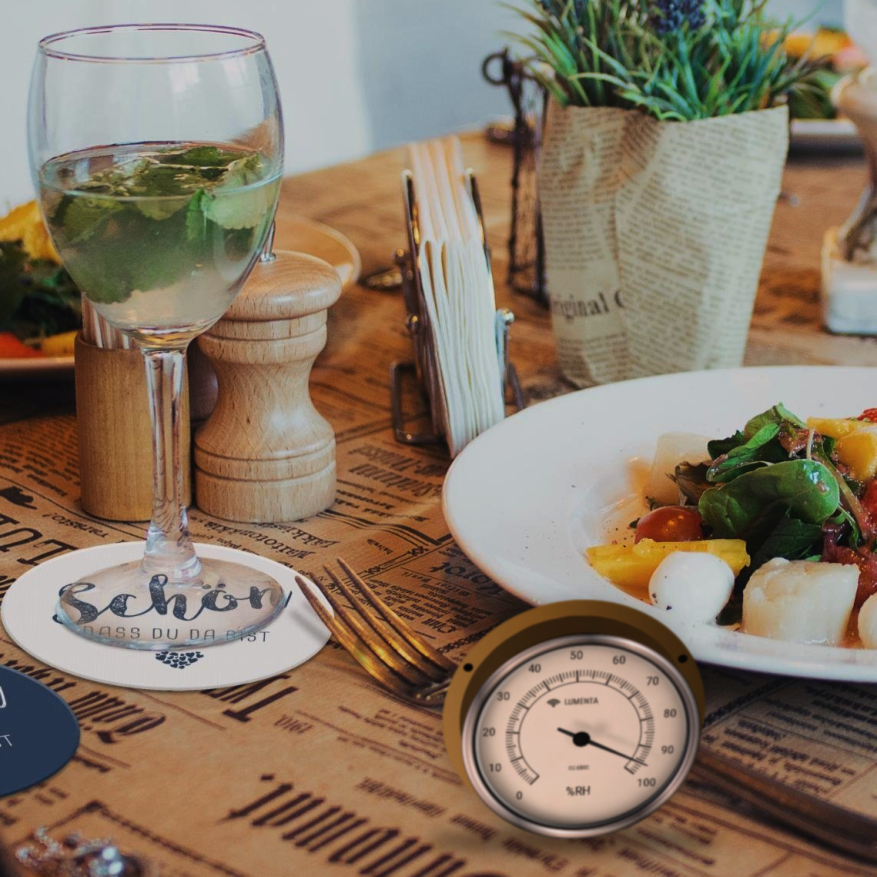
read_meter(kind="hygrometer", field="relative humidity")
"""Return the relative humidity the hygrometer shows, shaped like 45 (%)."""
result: 95 (%)
